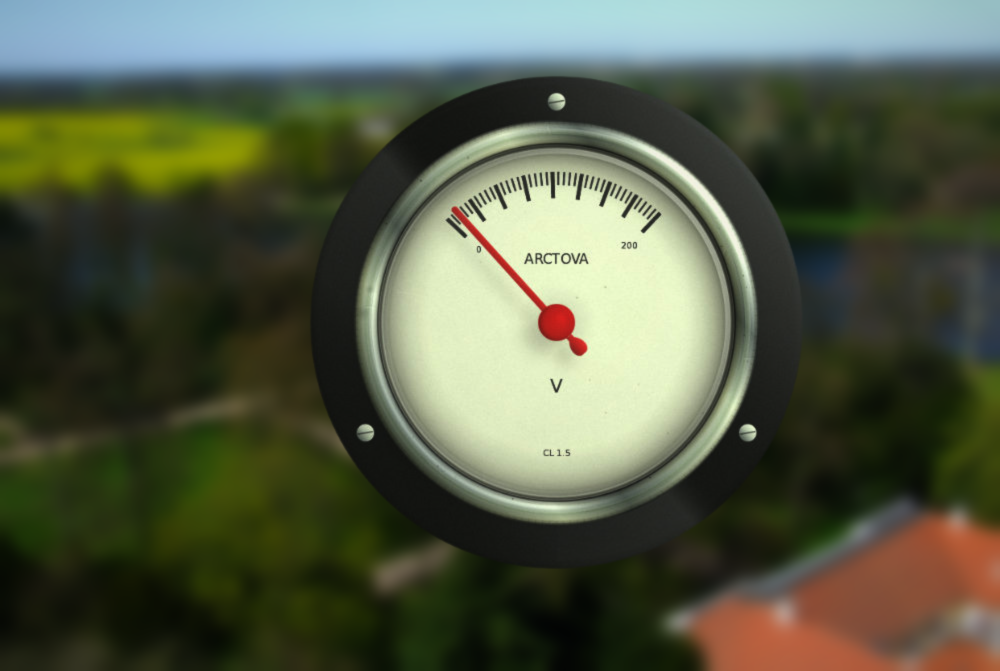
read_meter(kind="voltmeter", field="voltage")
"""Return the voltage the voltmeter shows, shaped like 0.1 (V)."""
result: 10 (V)
